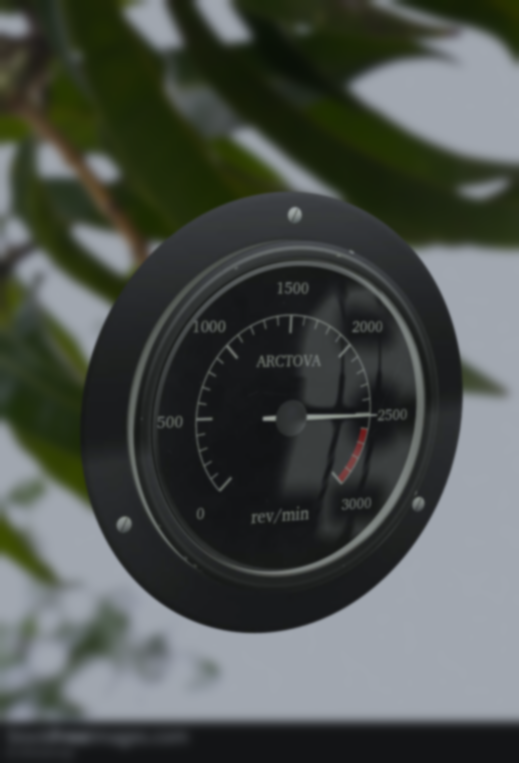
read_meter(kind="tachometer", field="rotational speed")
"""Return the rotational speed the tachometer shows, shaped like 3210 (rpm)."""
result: 2500 (rpm)
